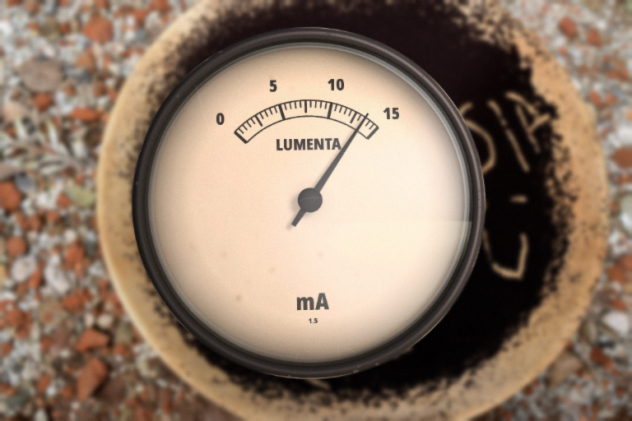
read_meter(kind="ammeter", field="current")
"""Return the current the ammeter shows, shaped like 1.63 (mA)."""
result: 13.5 (mA)
